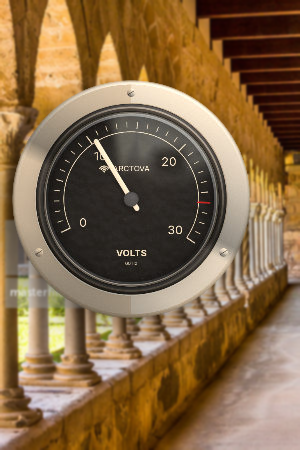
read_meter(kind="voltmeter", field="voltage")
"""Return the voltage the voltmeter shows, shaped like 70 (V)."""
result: 10.5 (V)
